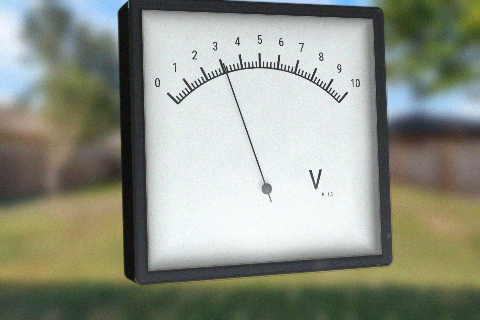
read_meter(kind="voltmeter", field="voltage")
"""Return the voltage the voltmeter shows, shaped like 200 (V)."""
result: 3 (V)
